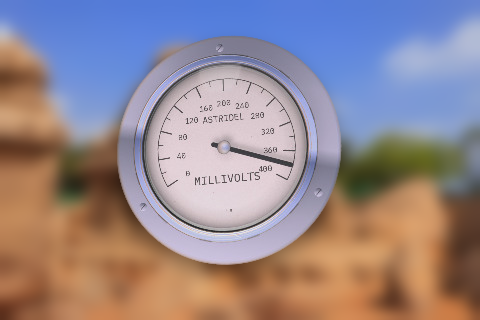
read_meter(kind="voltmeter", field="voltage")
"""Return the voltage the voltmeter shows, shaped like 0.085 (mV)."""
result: 380 (mV)
